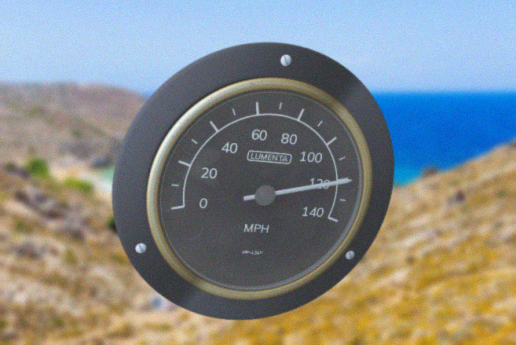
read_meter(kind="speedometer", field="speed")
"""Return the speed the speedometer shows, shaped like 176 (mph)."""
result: 120 (mph)
